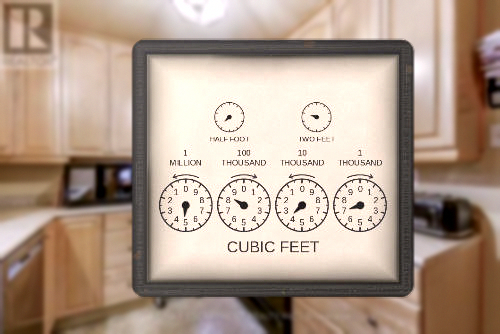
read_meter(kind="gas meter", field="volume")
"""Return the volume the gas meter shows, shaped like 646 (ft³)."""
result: 483700 (ft³)
